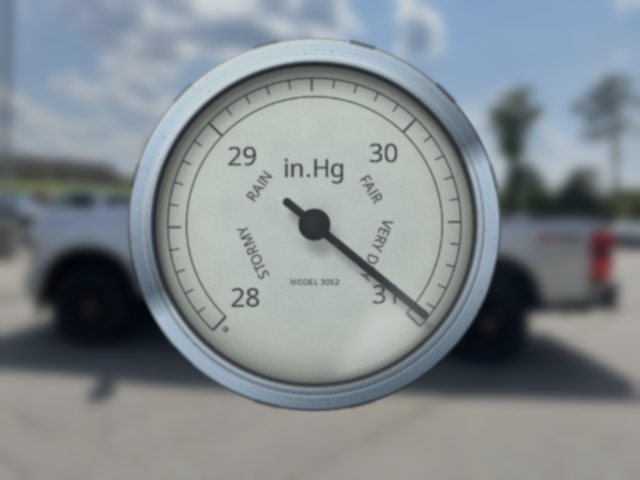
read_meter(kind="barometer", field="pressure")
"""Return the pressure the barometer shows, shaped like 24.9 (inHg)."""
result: 30.95 (inHg)
